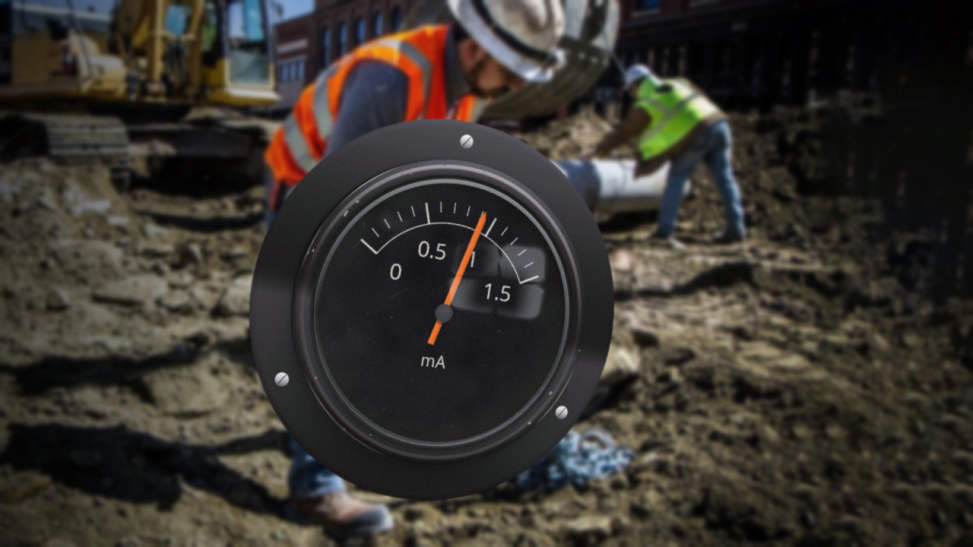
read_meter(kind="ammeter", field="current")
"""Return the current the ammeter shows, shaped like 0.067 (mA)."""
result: 0.9 (mA)
